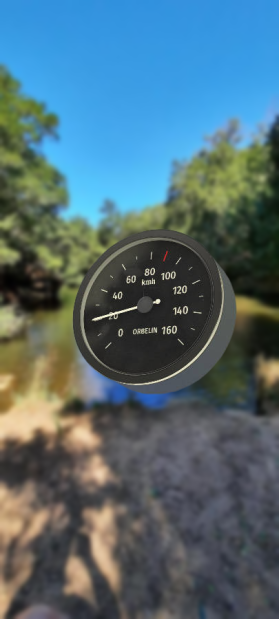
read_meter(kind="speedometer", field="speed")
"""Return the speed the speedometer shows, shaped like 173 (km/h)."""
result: 20 (km/h)
